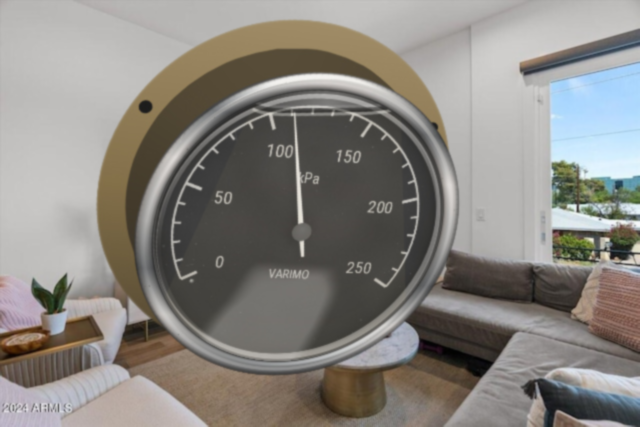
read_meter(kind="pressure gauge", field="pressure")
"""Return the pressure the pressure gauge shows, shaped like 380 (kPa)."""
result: 110 (kPa)
